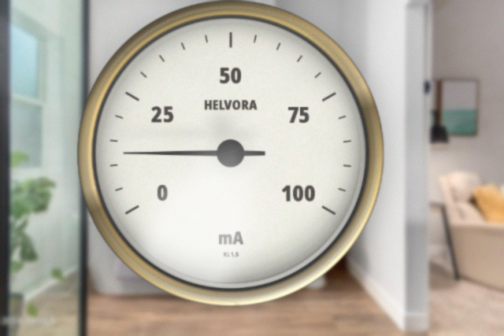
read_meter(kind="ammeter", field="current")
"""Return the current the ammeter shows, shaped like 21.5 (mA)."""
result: 12.5 (mA)
